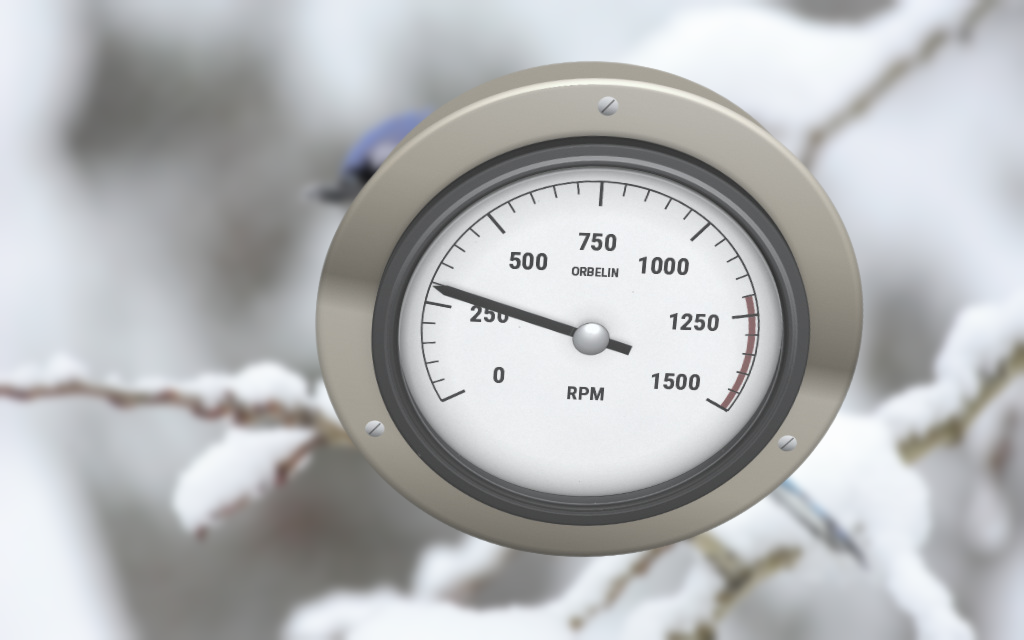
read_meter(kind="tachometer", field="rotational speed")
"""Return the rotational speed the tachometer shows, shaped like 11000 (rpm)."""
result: 300 (rpm)
